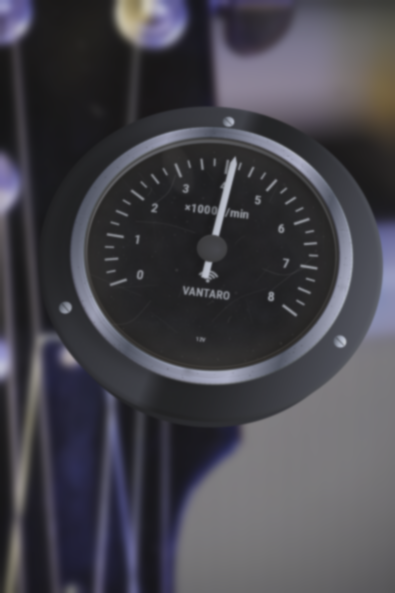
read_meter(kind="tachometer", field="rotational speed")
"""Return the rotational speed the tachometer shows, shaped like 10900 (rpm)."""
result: 4125 (rpm)
